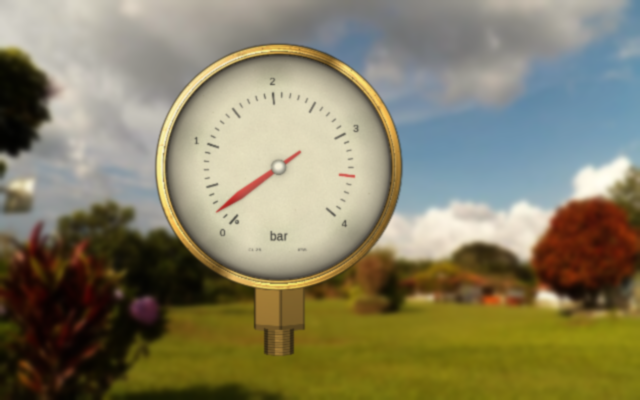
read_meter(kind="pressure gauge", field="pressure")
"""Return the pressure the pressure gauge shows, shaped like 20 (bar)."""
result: 0.2 (bar)
